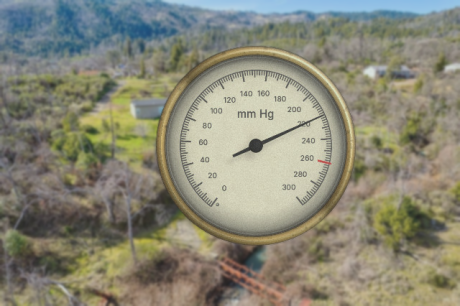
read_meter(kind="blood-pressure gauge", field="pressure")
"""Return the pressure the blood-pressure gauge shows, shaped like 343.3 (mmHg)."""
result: 220 (mmHg)
